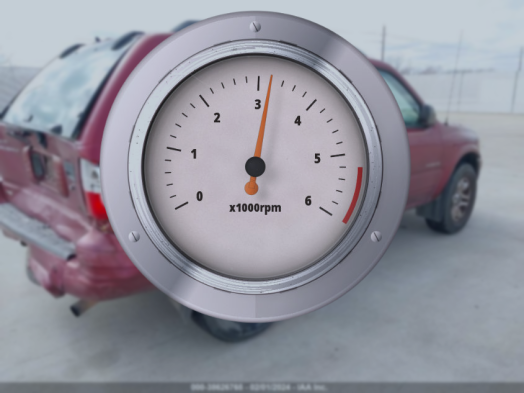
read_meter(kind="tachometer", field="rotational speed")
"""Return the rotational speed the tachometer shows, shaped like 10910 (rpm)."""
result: 3200 (rpm)
